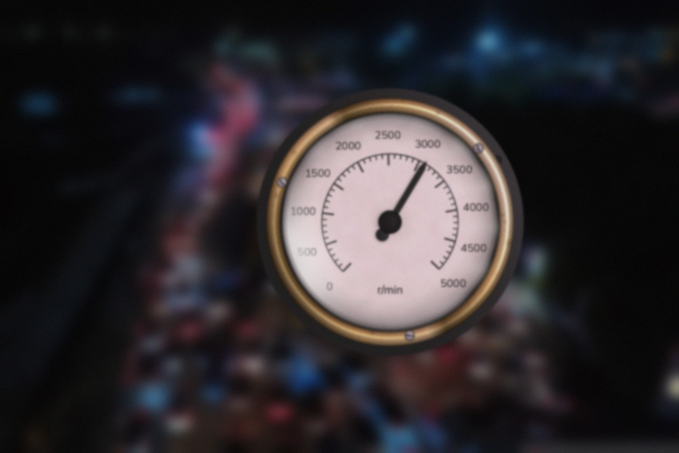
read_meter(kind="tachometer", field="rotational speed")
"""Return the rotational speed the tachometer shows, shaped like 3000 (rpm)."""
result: 3100 (rpm)
